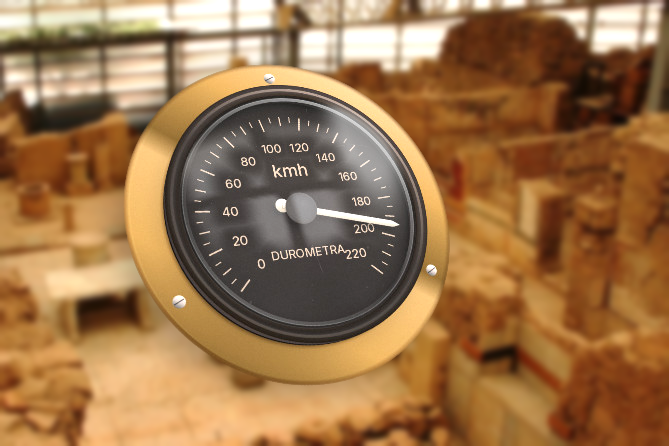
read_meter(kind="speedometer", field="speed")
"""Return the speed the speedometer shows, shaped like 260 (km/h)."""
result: 195 (km/h)
